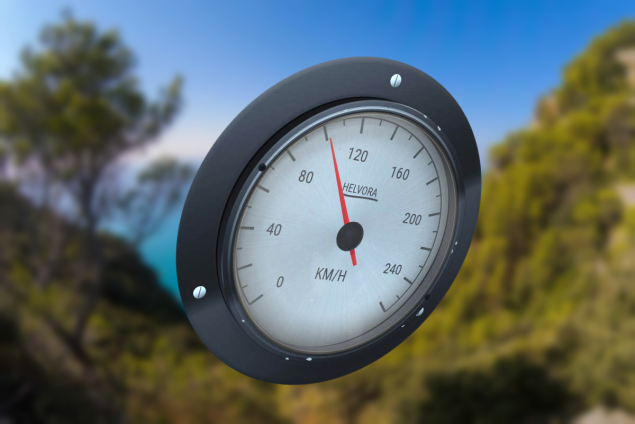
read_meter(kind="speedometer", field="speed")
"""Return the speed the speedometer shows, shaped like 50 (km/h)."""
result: 100 (km/h)
